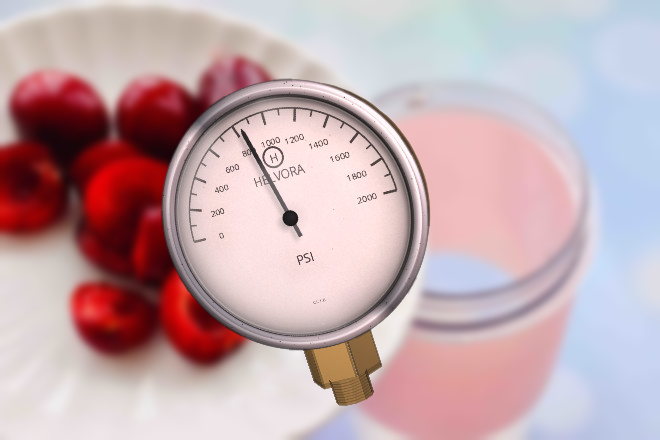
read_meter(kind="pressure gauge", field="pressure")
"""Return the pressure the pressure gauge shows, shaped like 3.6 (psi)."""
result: 850 (psi)
